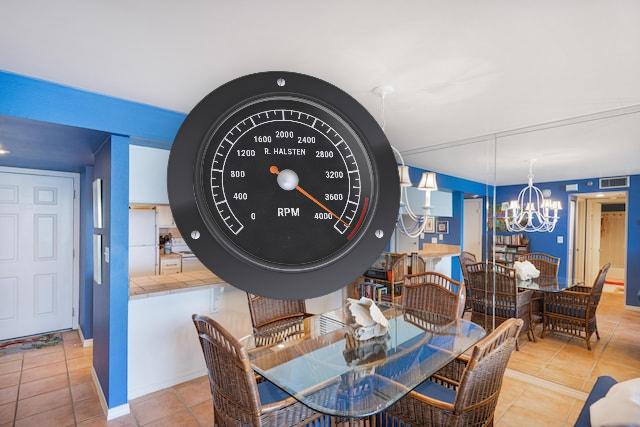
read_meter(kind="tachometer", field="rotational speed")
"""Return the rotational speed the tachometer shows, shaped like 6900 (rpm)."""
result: 3900 (rpm)
